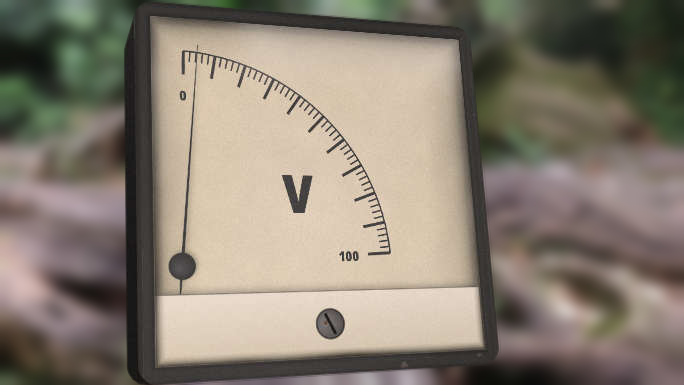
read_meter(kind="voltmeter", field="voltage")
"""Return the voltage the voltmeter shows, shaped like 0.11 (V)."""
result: 4 (V)
